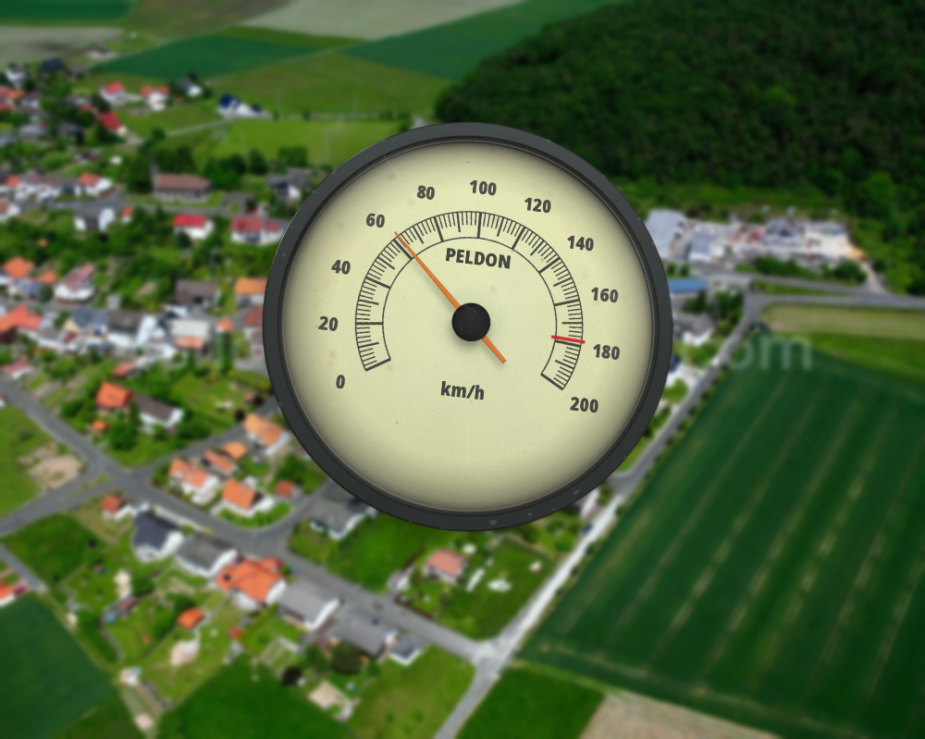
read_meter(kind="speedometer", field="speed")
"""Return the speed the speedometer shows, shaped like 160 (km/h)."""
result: 62 (km/h)
